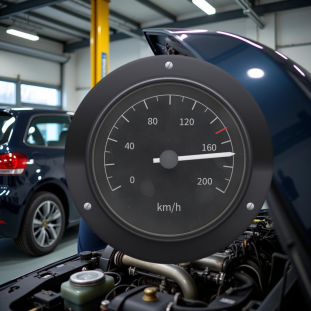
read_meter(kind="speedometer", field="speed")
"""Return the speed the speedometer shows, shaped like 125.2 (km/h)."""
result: 170 (km/h)
